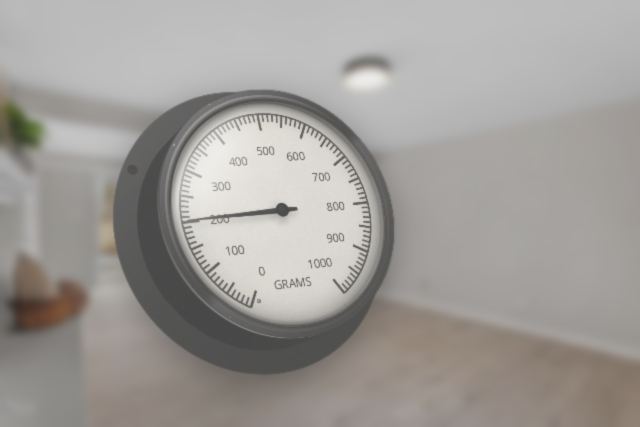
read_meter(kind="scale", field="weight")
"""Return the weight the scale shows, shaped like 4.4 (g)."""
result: 200 (g)
